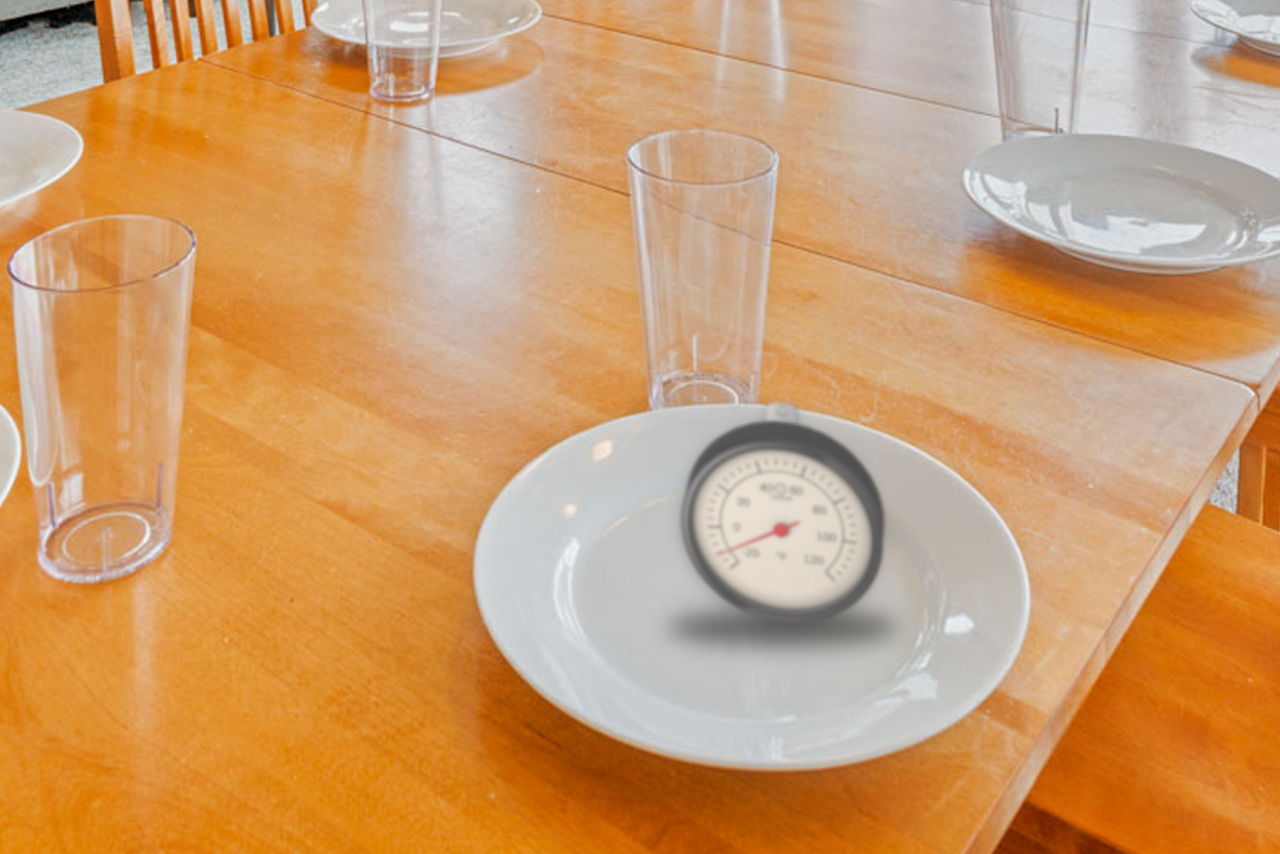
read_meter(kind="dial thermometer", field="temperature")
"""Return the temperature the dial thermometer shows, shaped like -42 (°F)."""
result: -12 (°F)
